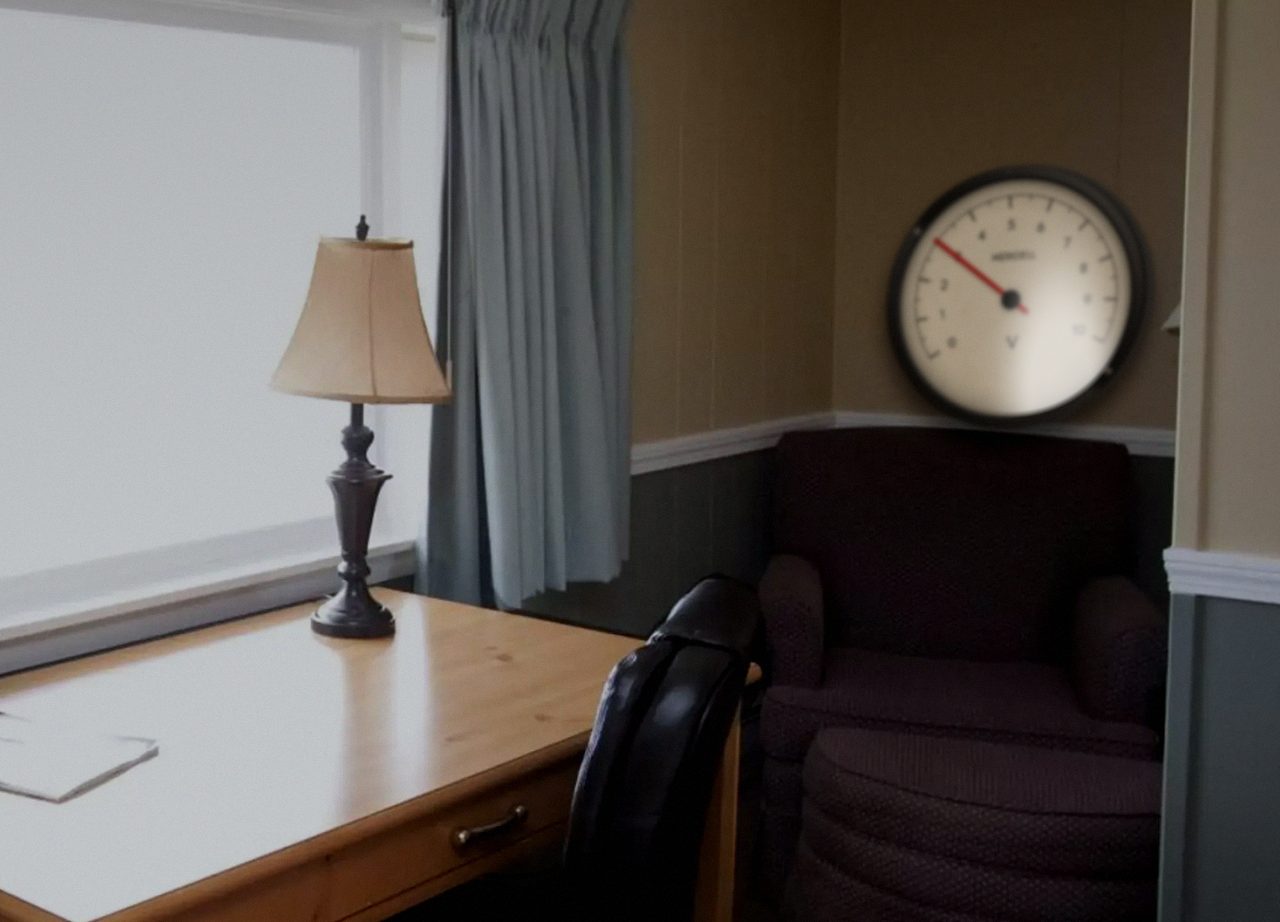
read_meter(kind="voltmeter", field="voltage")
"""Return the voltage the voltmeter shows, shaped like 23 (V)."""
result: 3 (V)
